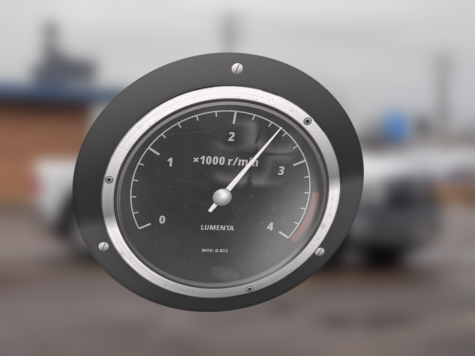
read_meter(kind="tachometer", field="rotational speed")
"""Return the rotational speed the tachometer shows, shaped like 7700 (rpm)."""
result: 2500 (rpm)
